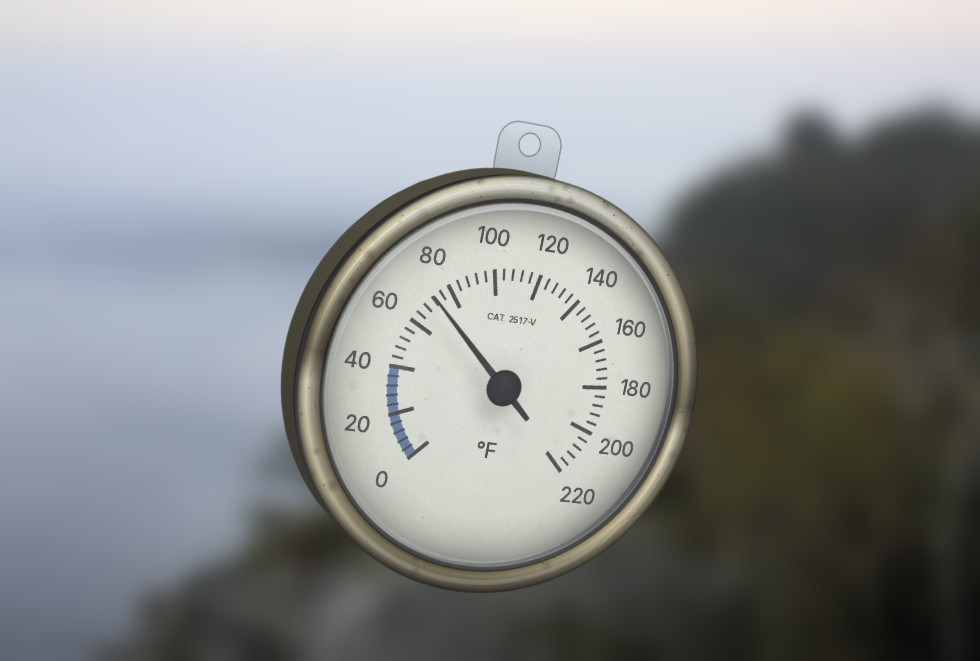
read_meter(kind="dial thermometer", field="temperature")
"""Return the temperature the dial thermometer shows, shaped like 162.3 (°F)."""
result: 72 (°F)
